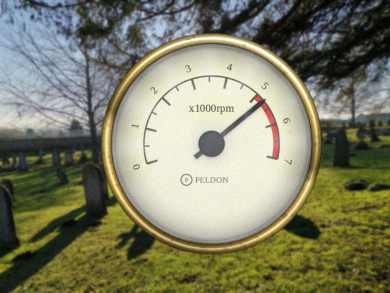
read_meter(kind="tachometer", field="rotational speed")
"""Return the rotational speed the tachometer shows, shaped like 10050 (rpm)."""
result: 5250 (rpm)
